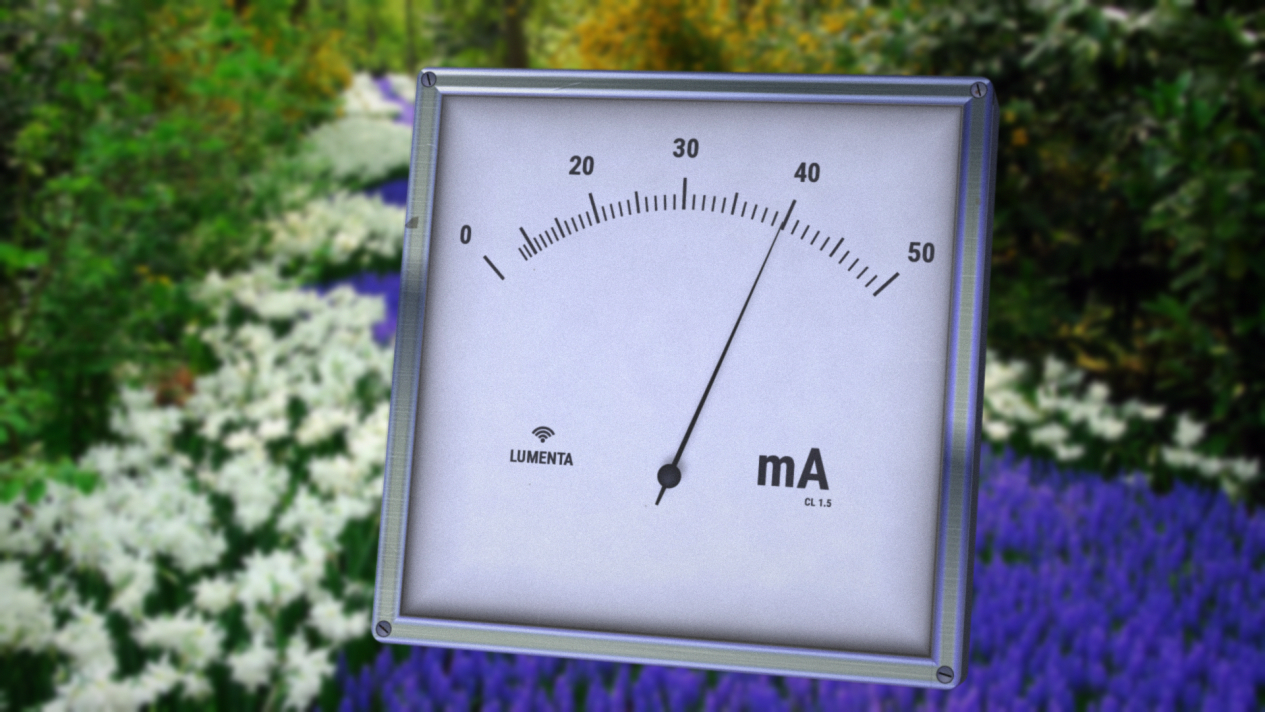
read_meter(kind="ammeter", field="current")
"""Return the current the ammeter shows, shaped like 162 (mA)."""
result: 40 (mA)
